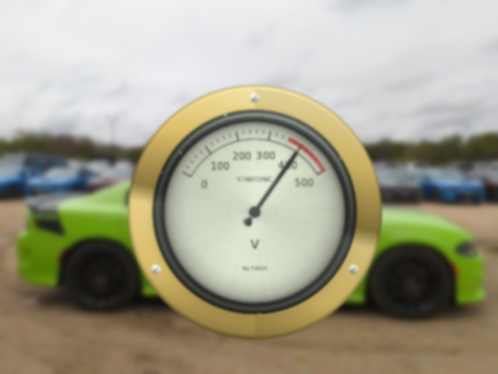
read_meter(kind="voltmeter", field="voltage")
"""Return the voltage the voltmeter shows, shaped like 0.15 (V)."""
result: 400 (V)
